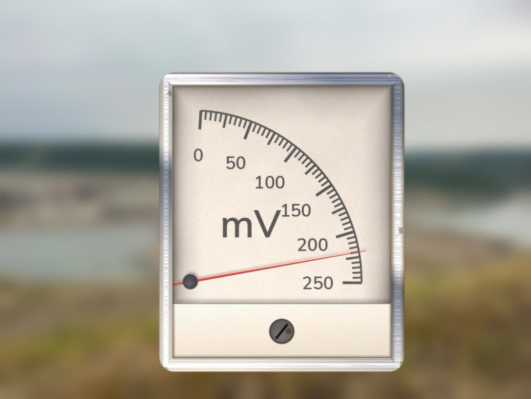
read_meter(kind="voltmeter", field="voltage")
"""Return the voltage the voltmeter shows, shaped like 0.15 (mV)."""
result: 220 (mV)
